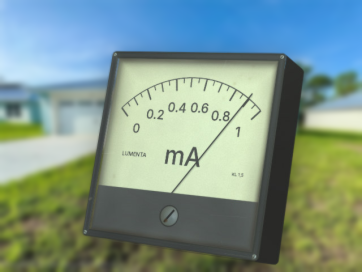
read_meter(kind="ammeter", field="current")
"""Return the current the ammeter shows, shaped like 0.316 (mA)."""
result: 0.9 (mA)
